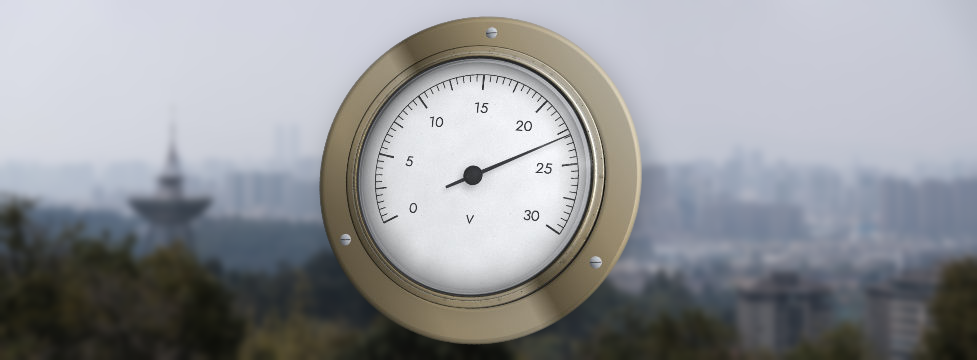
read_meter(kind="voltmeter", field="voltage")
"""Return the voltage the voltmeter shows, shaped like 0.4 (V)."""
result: 23 (V)
